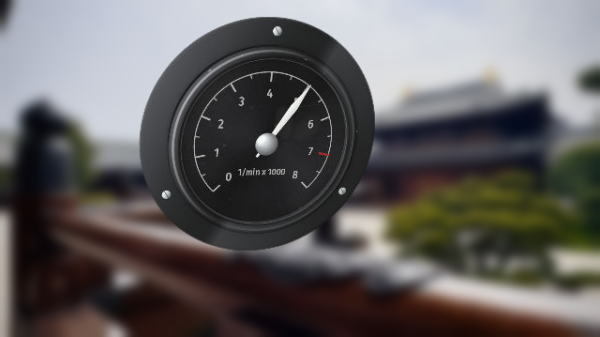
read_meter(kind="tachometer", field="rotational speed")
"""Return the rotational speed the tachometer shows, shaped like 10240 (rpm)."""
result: 5000 (rpm)
